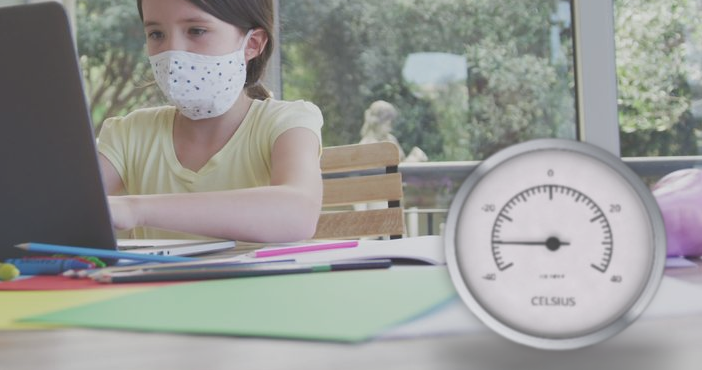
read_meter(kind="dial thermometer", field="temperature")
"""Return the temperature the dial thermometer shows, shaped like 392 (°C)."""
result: -30 (°C)
